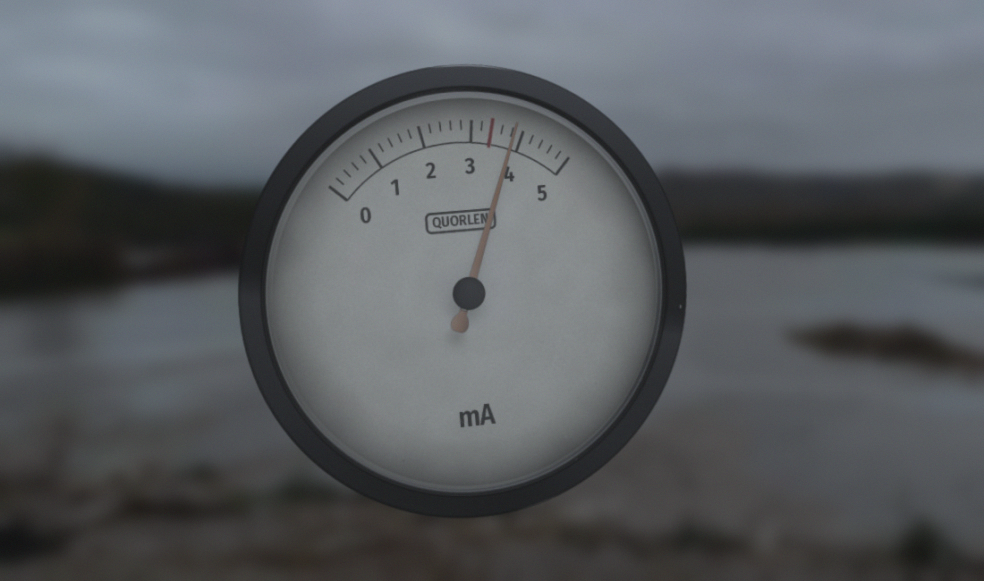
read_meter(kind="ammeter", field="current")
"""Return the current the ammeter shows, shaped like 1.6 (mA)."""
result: 3.8 (mA)
